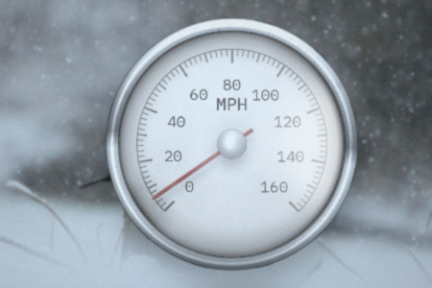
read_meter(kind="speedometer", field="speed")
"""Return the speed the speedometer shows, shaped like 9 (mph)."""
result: 6 (mph)
